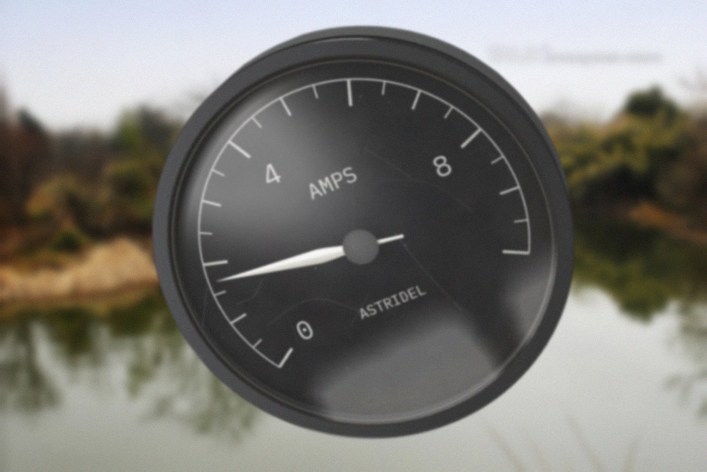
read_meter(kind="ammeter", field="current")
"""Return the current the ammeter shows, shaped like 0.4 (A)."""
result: 1.75 (A)
